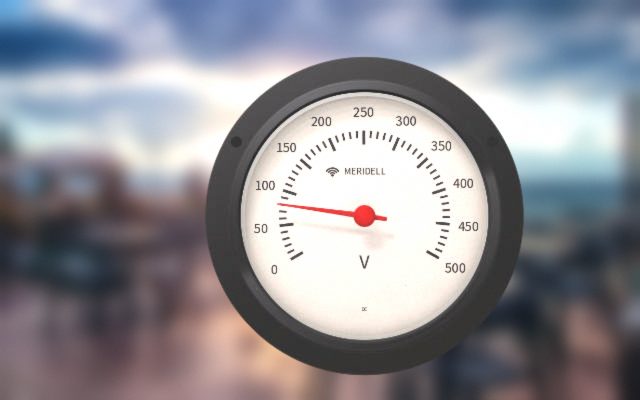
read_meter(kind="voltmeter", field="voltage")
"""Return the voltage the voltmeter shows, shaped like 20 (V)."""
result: 80 (V)
